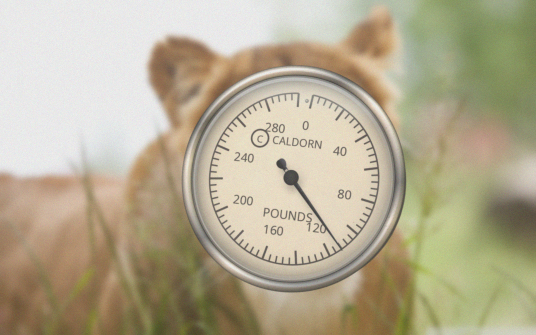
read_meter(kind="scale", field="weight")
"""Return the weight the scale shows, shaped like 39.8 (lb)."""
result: 112 (lb)
